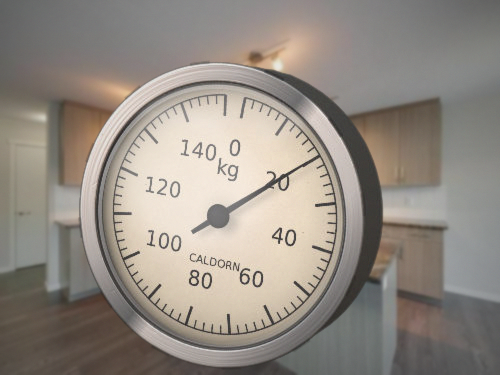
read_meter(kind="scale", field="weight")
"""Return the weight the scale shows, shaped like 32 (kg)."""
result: 20 (kg)
